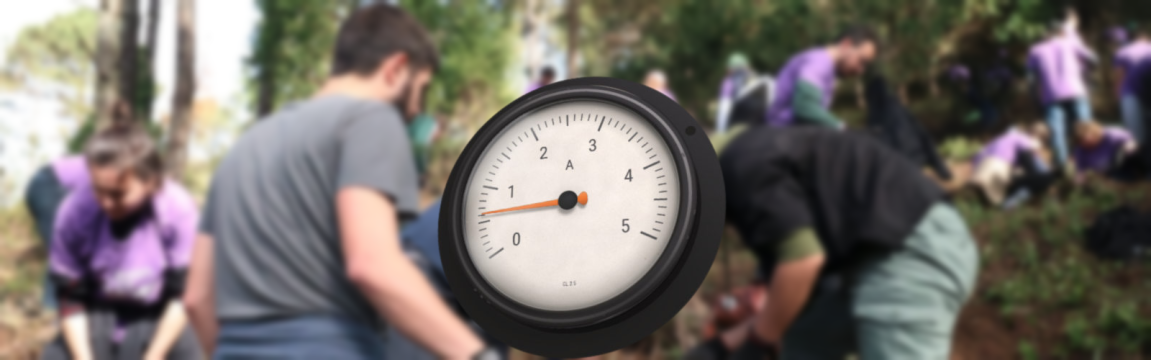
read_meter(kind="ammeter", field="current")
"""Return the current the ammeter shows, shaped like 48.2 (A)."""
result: 0.6 (A)
